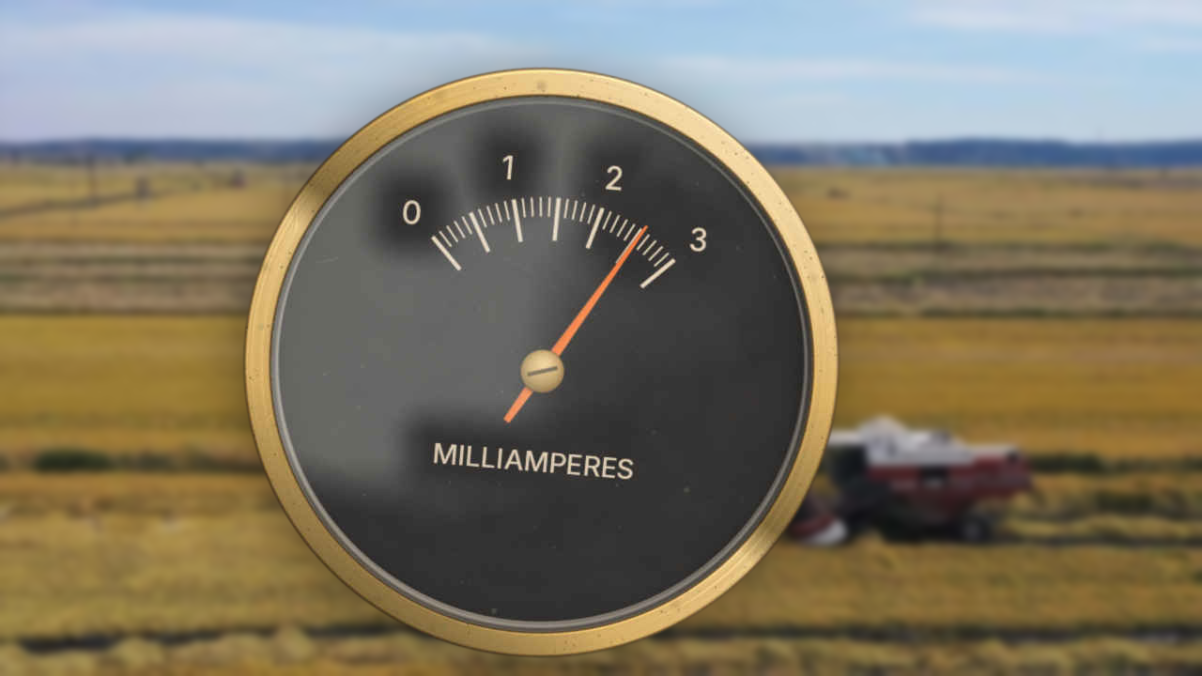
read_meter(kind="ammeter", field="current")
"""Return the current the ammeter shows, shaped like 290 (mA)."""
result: 2.5 (mA)
